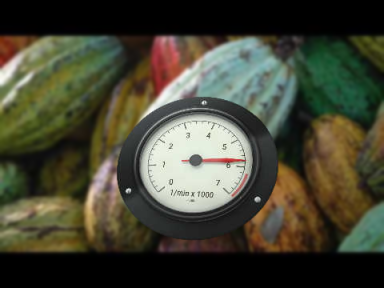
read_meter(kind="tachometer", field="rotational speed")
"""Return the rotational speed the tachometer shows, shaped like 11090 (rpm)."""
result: 5800 (rpm)
